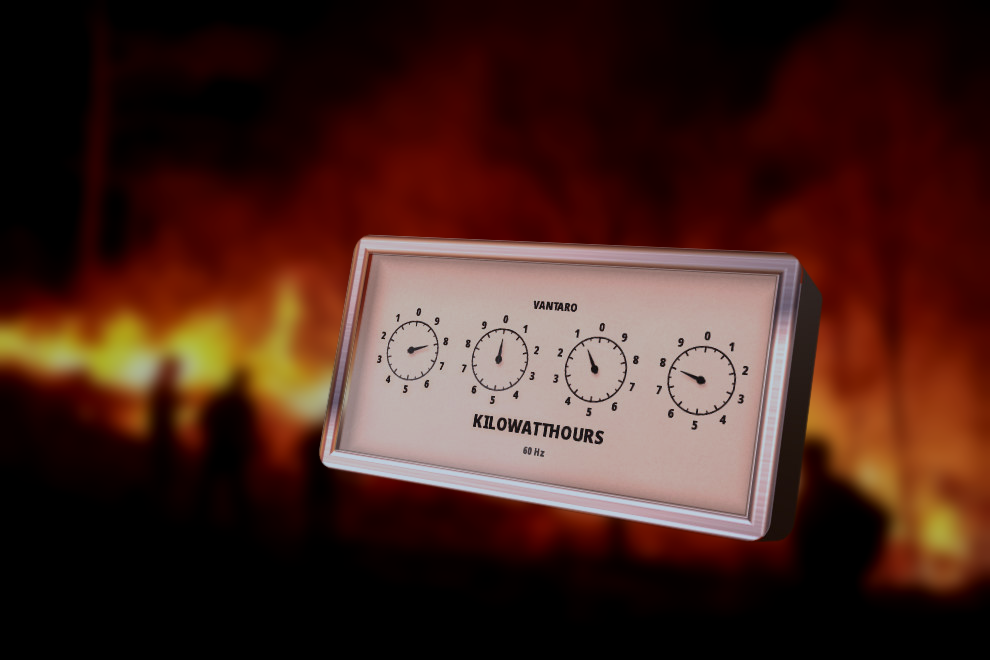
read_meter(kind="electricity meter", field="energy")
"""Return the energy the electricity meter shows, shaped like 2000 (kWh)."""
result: 8008 (kWh)
